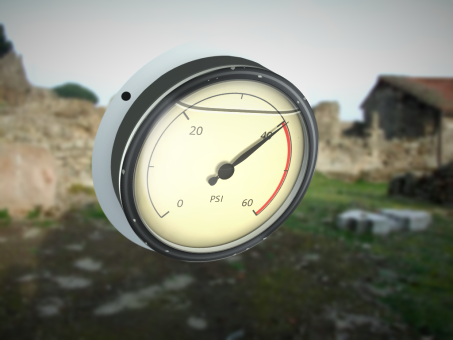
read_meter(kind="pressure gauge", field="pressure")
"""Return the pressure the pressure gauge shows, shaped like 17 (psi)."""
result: 40 (psi)
